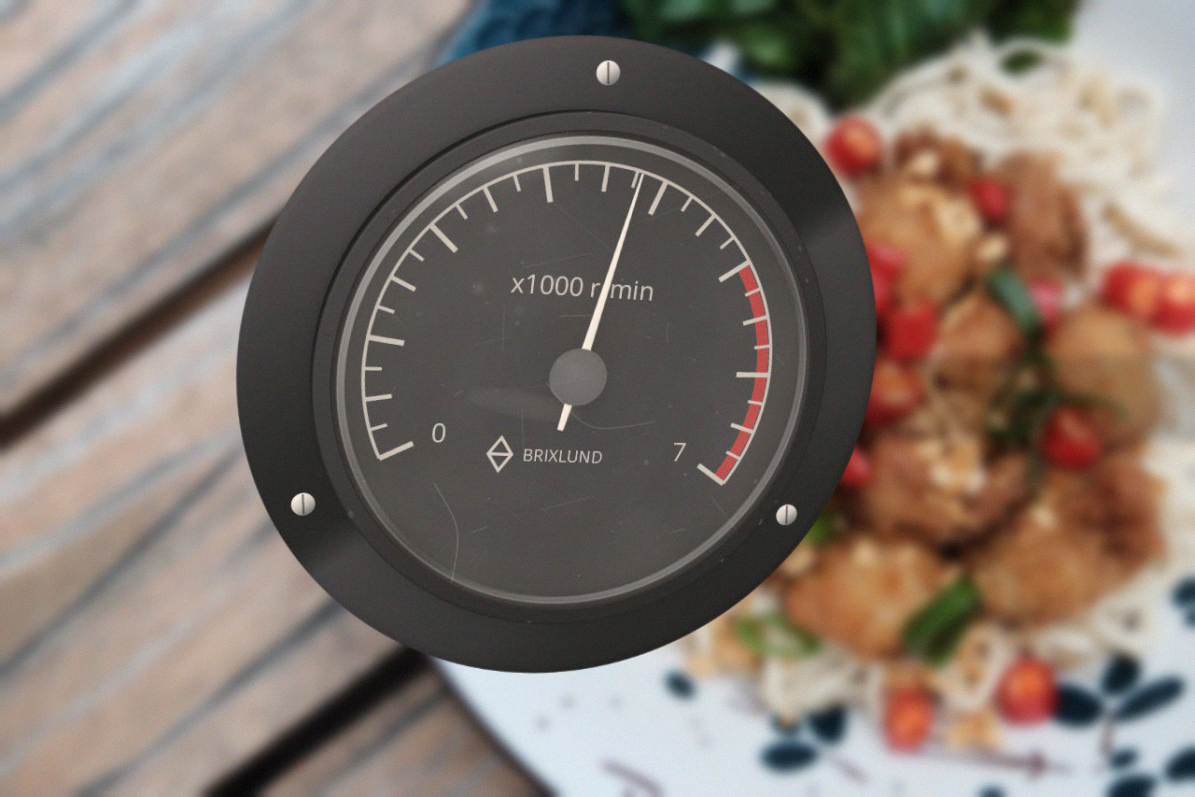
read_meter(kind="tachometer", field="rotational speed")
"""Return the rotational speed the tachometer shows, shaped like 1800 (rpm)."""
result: 3750 (rpm)
